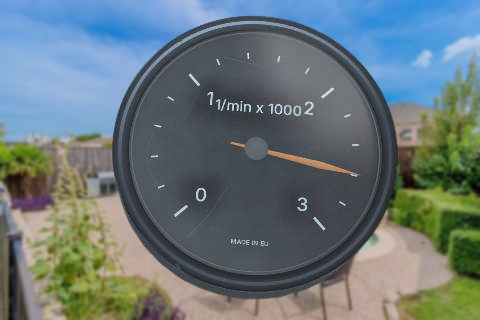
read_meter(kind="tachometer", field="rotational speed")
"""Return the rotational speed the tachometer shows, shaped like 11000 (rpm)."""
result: 2600 (rpm)
